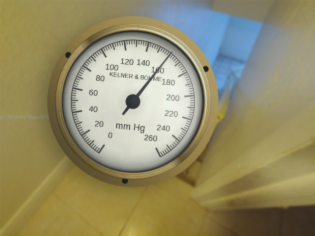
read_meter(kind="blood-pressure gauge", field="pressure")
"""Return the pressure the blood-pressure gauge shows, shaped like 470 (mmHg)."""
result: 160 (mmHg)
